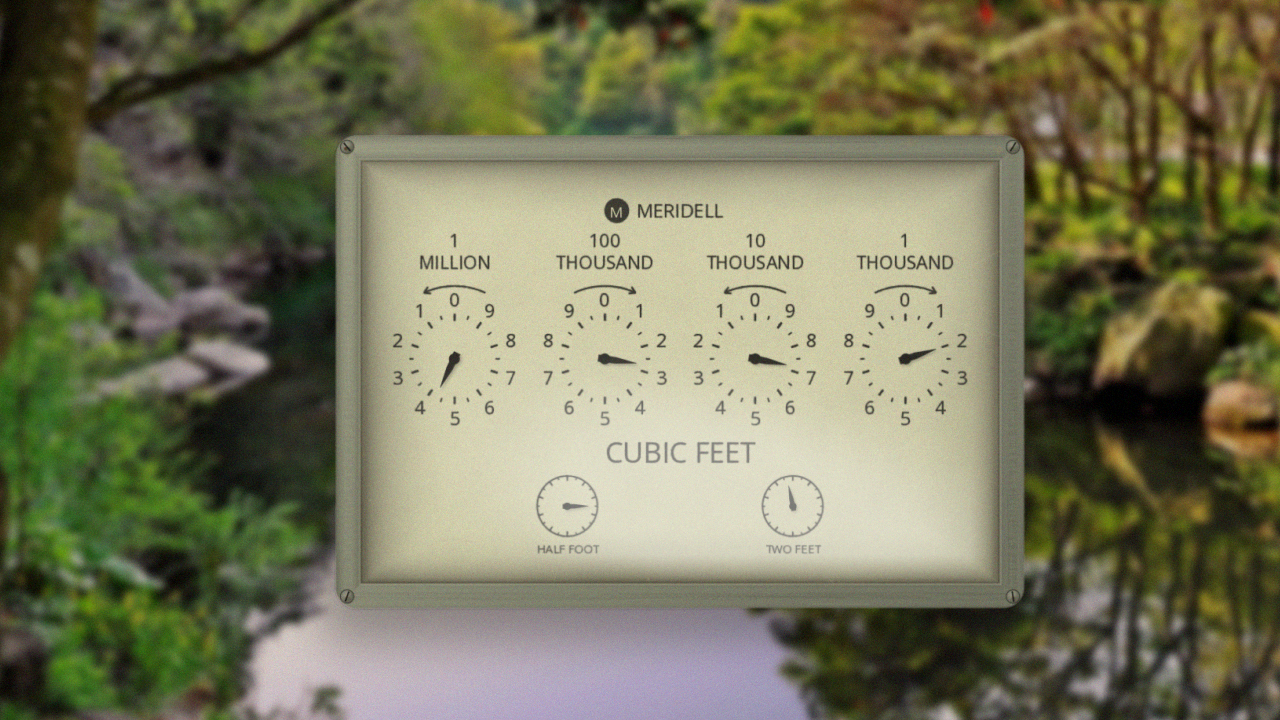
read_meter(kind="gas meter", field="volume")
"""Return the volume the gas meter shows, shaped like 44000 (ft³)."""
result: 427200 (ft³)
